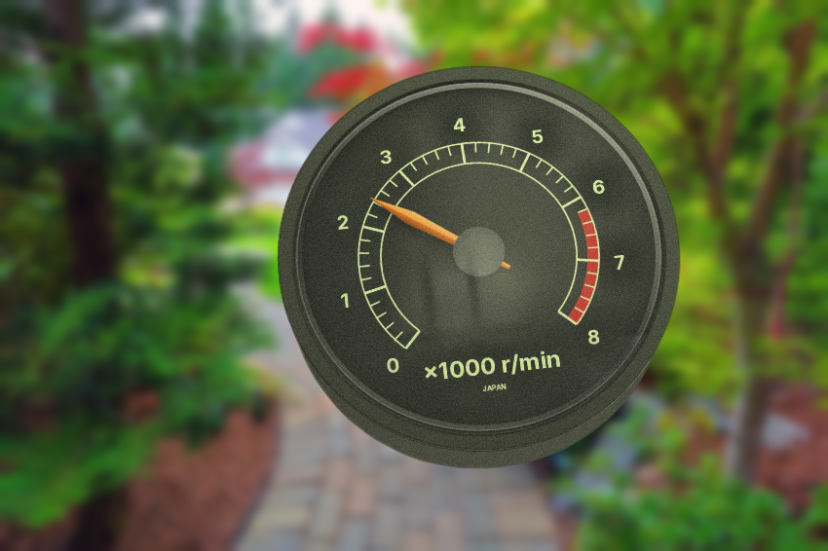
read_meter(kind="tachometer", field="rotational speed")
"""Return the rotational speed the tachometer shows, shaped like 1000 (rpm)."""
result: 2400 (rpm)
